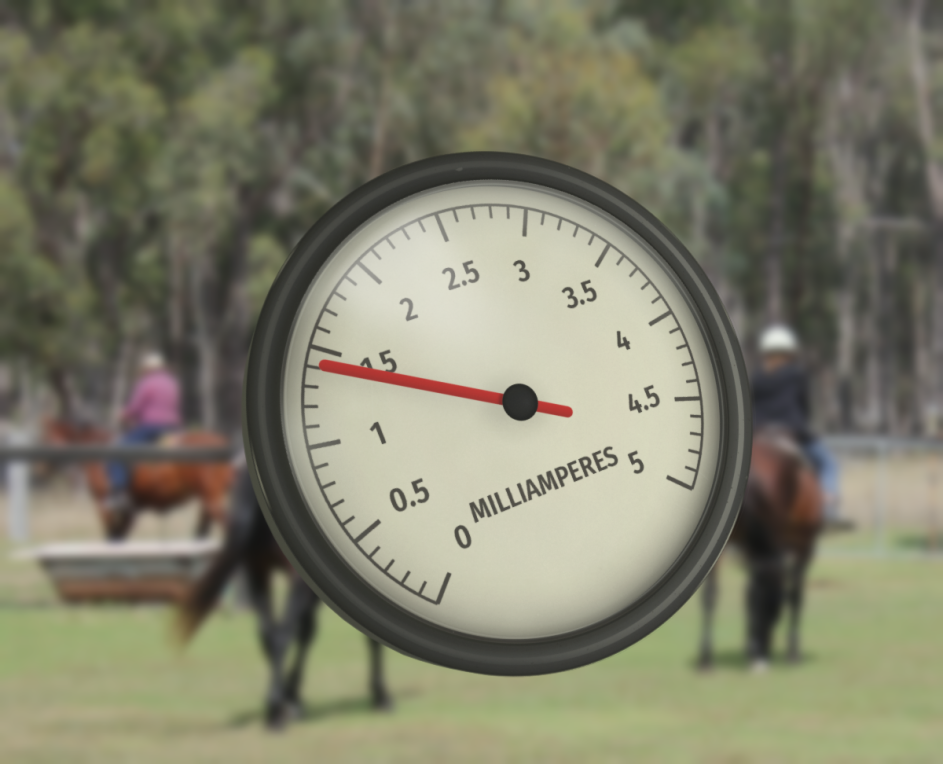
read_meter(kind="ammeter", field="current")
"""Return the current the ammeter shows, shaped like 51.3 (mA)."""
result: 1.4 (mA)
